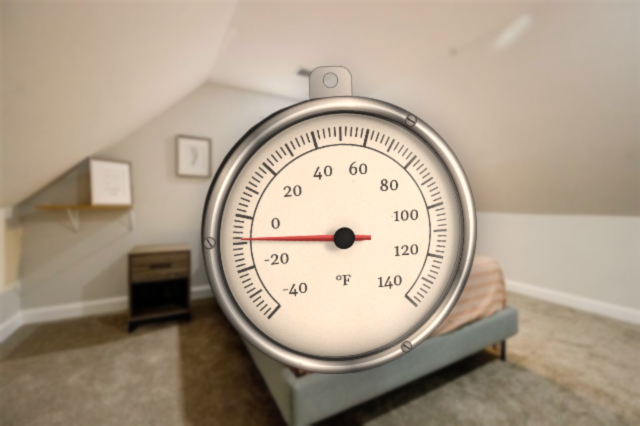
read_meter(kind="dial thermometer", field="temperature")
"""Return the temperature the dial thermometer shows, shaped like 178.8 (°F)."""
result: -8 (°F)
